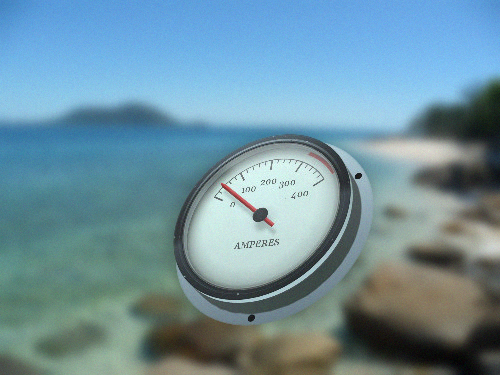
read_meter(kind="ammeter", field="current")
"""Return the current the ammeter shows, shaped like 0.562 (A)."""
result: 40 (A)
